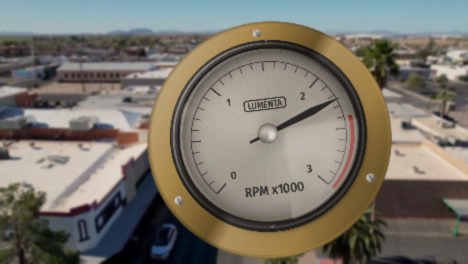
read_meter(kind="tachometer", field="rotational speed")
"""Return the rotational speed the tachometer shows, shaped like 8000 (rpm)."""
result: 2250 (rpm)
